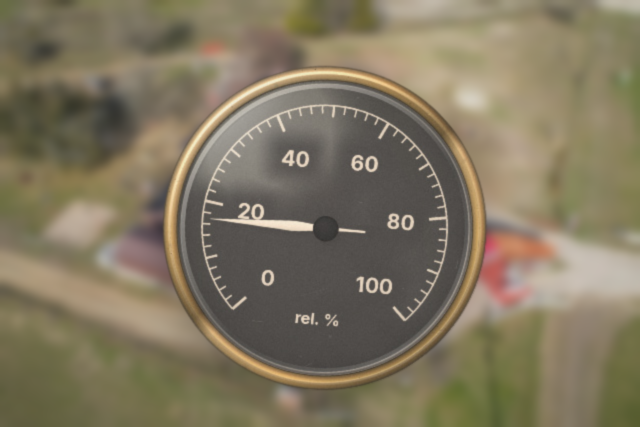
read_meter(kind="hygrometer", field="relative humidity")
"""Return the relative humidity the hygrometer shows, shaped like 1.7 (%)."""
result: 17 (%)
